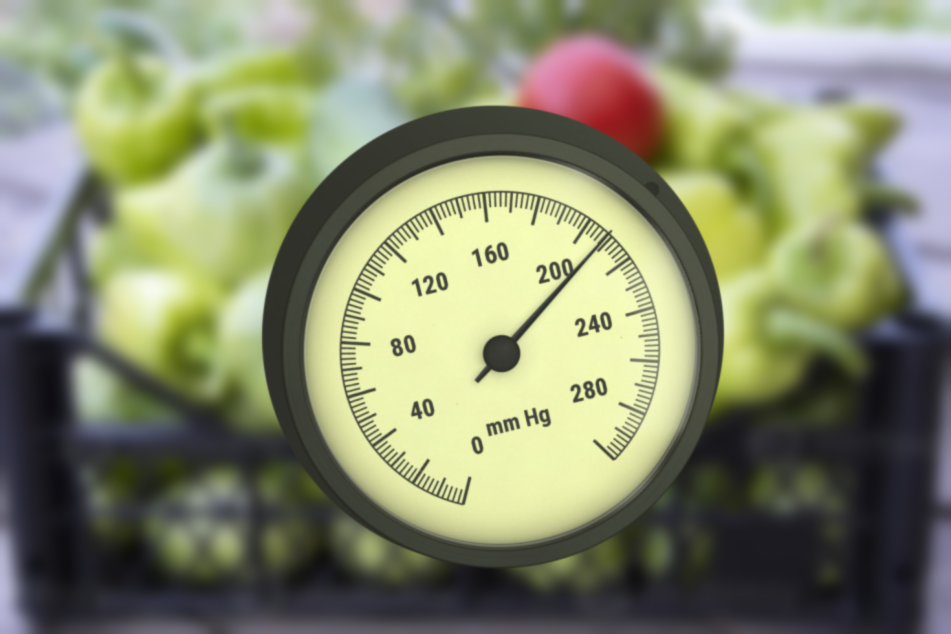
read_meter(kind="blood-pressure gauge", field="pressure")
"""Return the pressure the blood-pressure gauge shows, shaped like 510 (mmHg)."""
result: 208 (mmHg)
